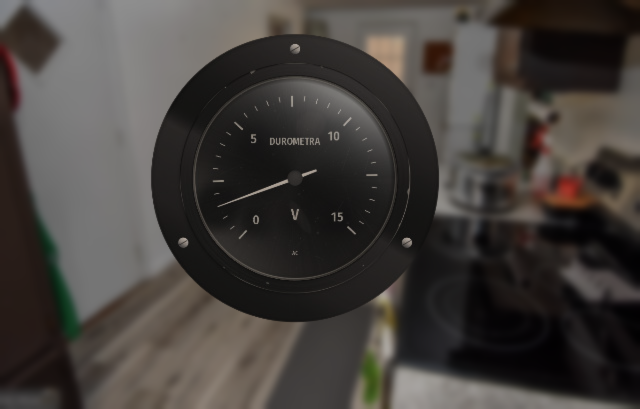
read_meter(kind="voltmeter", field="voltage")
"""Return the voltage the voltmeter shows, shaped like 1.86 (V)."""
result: 1.5 (V)
